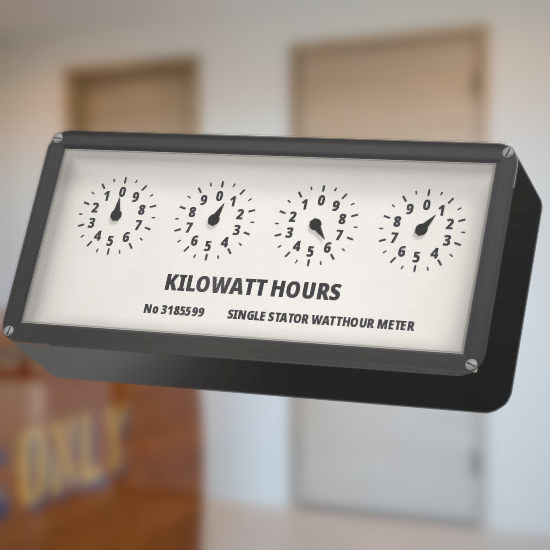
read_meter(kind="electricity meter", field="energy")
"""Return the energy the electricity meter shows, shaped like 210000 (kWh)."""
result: 61 (kWh)
